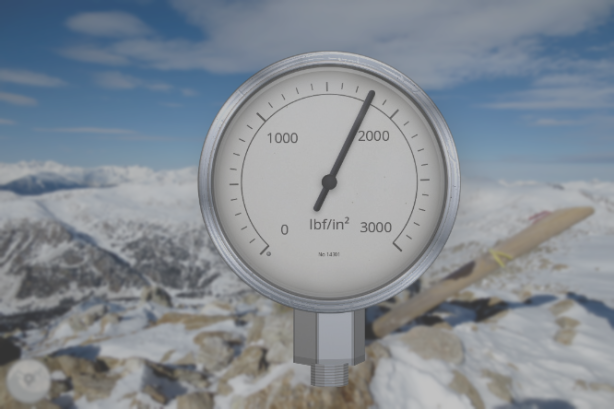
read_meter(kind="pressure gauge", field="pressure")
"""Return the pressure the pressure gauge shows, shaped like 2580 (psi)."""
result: 1800 (psi)
